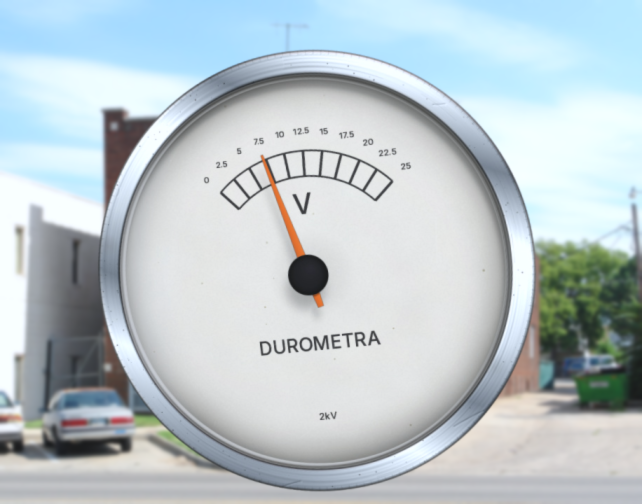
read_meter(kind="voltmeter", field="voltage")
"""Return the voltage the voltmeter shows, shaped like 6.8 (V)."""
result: 7.5 (V)
